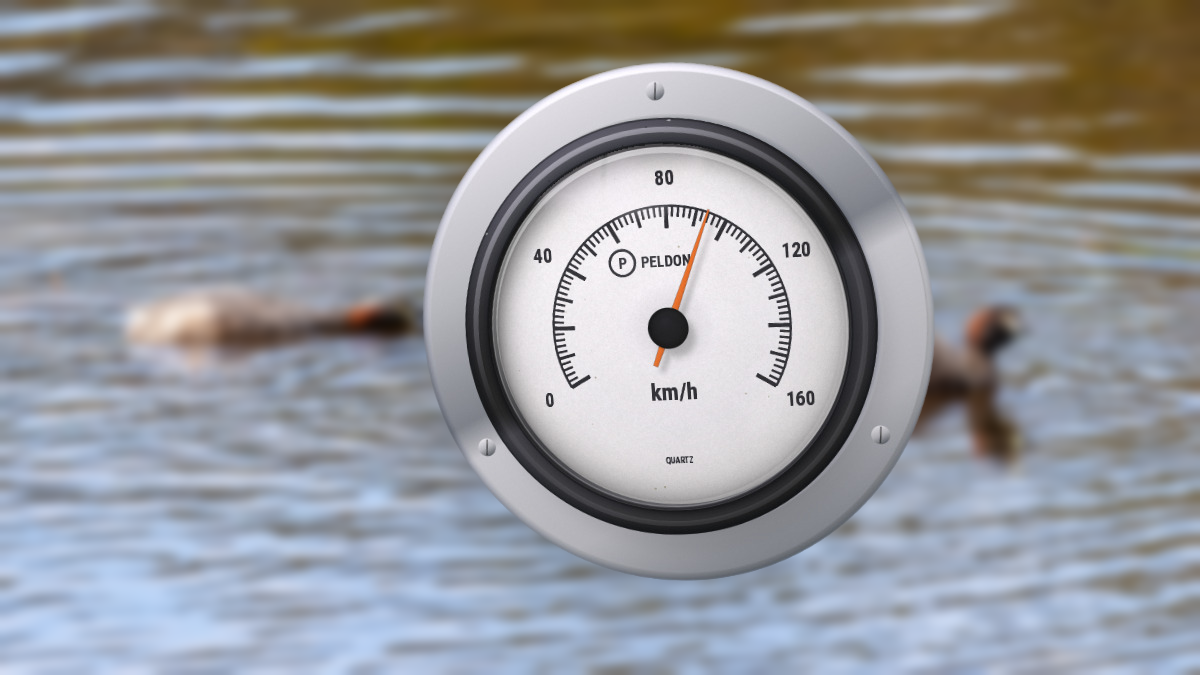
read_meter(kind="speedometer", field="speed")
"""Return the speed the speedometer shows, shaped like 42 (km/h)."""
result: 94 (km/h)
